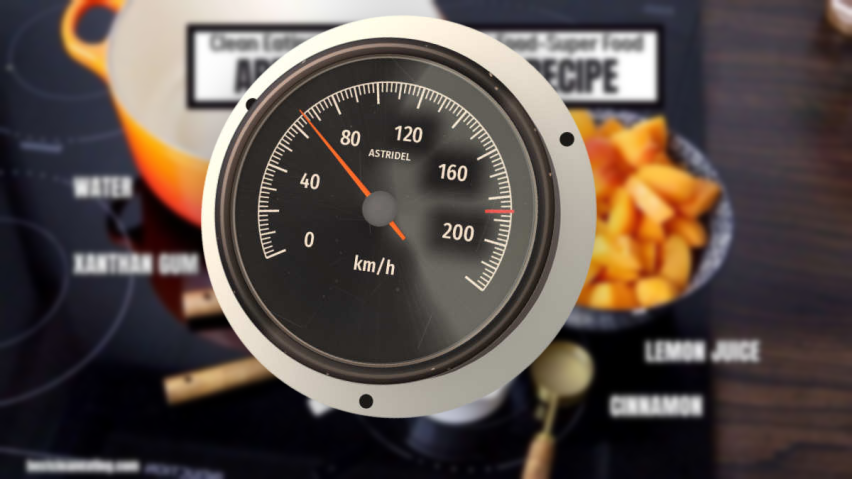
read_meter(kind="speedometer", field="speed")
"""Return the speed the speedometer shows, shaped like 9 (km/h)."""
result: 66 (km/h)
